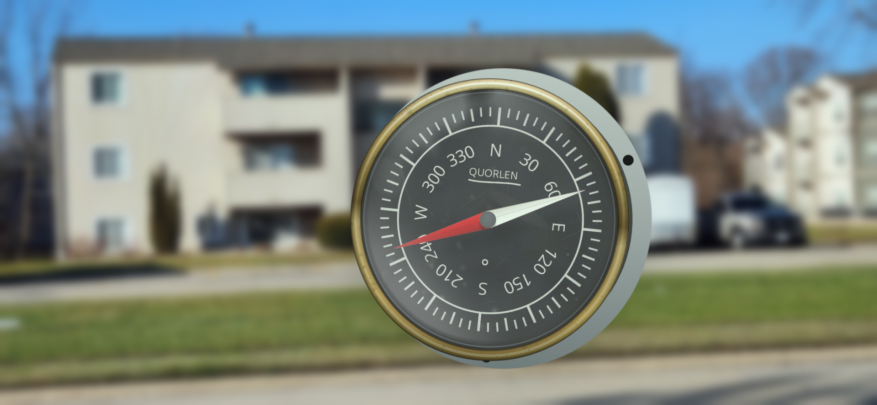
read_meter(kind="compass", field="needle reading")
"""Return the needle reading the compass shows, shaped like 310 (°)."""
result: 247.5 (°)
